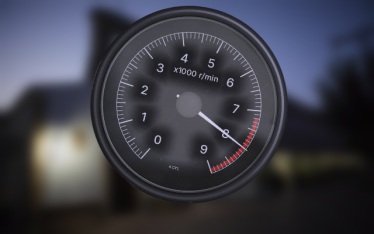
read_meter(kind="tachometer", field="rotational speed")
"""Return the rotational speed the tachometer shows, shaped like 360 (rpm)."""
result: 8000 (rpm)
